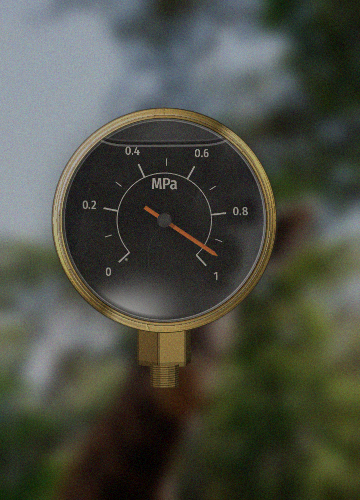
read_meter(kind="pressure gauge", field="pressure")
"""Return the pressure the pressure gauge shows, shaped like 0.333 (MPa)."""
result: 0.95 (MPa)
